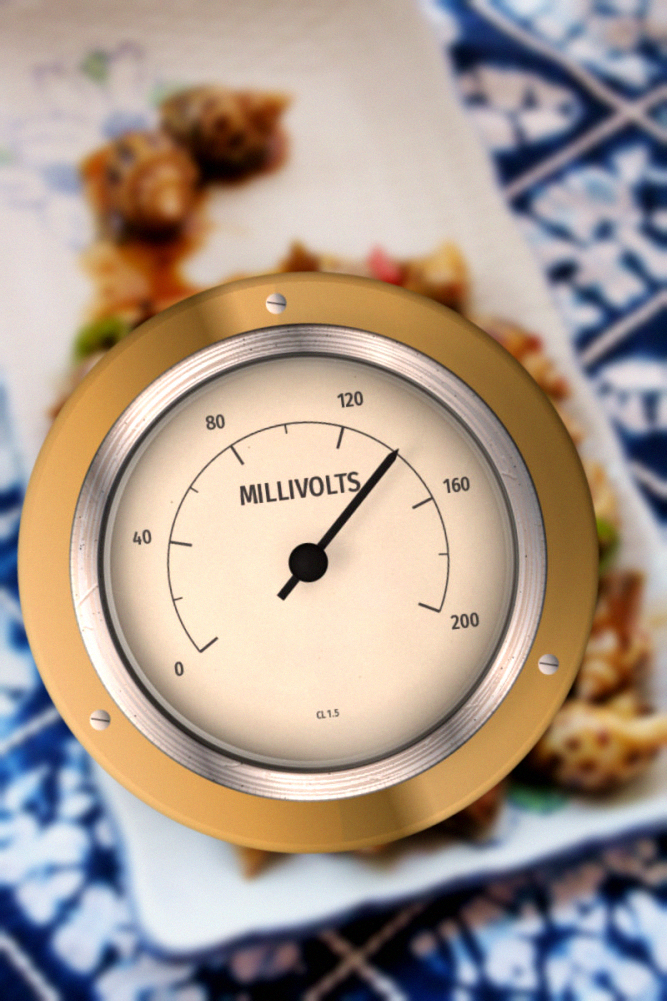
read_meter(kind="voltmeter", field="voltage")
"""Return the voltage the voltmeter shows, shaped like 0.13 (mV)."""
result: 140 (mV)
